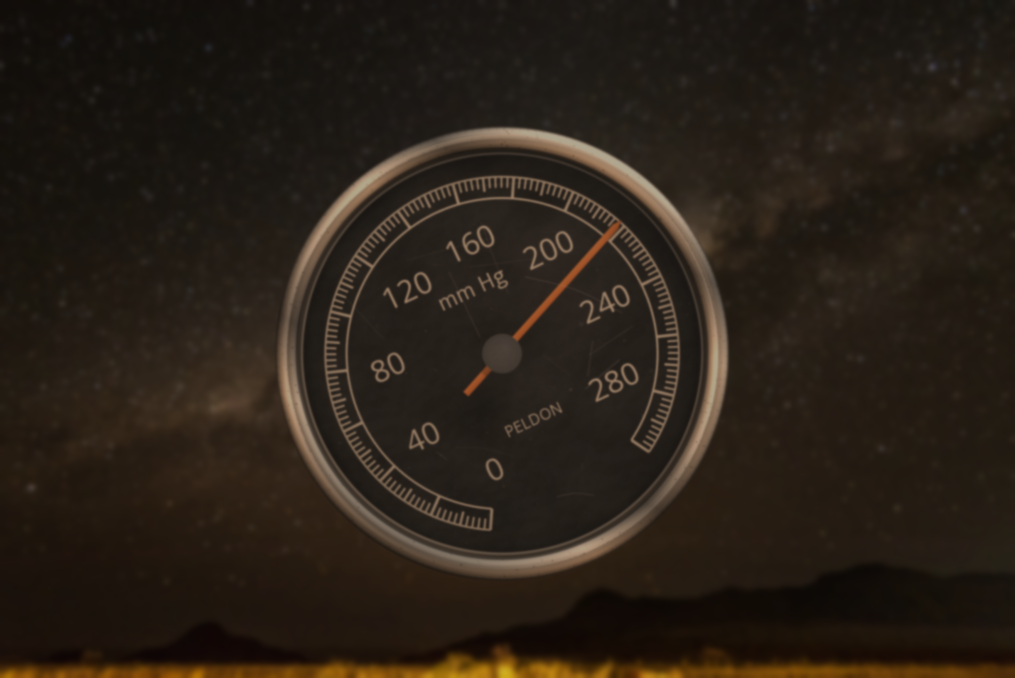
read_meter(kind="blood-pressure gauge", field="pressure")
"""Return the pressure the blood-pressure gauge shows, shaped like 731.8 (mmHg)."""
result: 218 (mmHg)
